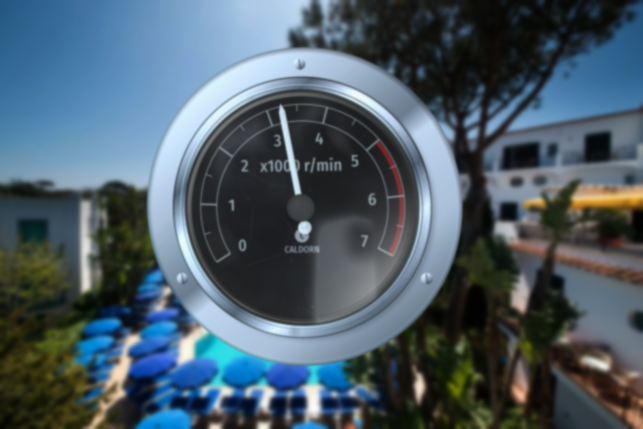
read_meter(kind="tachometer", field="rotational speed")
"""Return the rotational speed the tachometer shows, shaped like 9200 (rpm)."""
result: 3250 (rpm)
